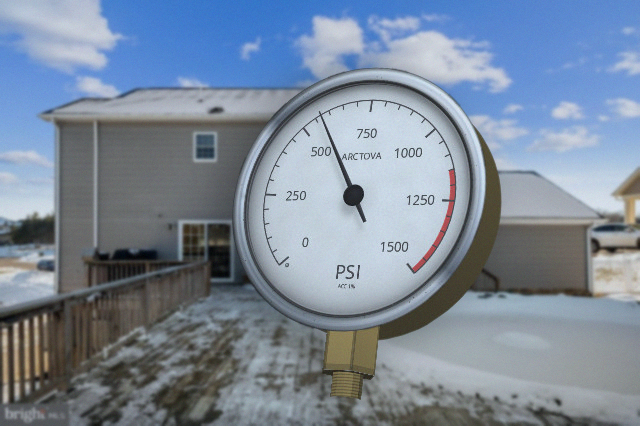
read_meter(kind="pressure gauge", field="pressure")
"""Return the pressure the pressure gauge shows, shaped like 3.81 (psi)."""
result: 575 (psi)
